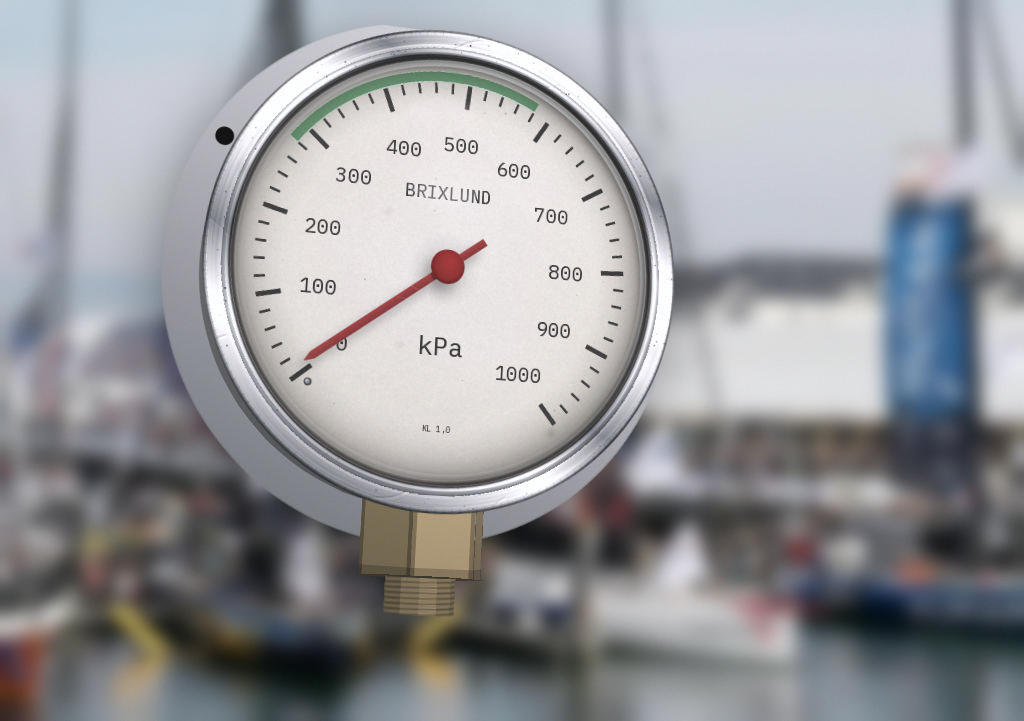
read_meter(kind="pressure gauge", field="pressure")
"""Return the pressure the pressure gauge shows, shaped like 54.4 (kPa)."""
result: 10 (kPa)
